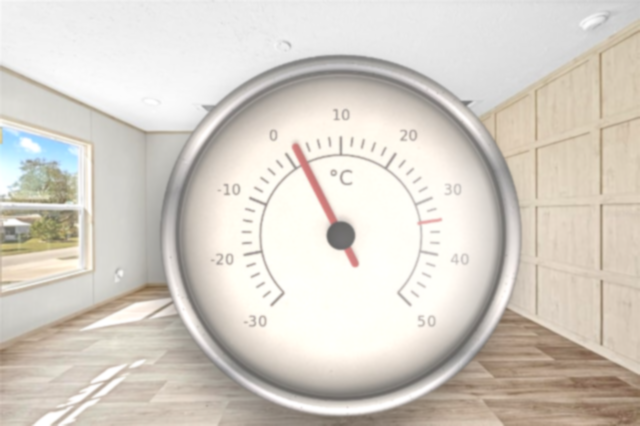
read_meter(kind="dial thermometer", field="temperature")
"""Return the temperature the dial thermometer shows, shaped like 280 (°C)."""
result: 2 (°C)
